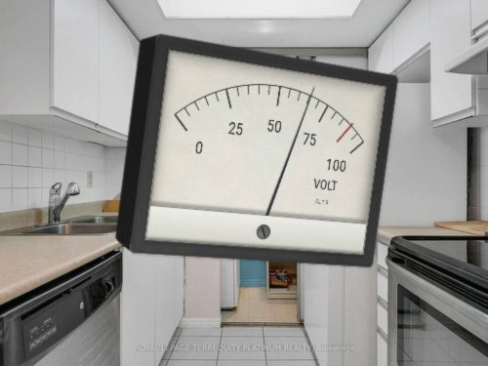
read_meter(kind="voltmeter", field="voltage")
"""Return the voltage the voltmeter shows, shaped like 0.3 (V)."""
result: 65 (V)
